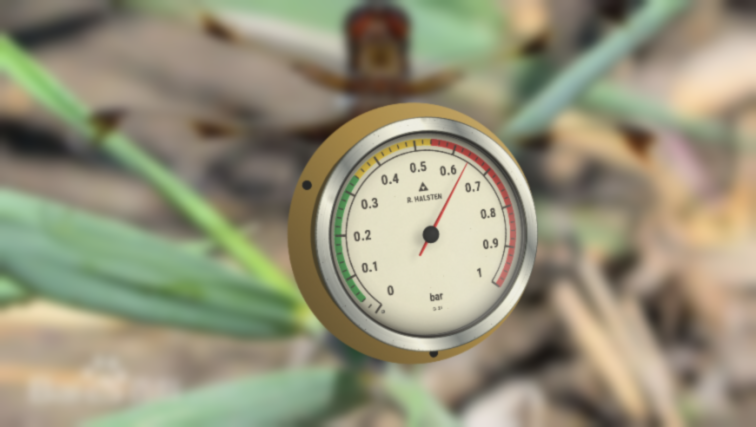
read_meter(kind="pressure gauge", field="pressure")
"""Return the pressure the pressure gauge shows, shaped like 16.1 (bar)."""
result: 0.64 (bar)
